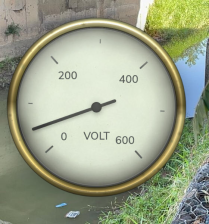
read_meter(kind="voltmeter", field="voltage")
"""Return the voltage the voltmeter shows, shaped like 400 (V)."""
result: 50 (V)
